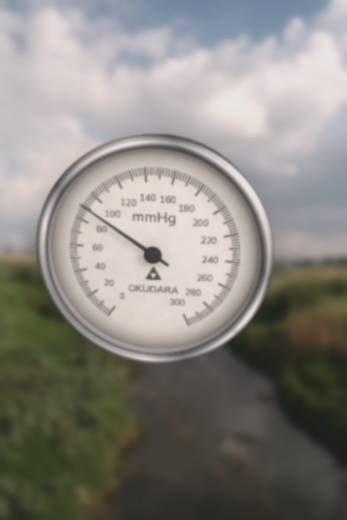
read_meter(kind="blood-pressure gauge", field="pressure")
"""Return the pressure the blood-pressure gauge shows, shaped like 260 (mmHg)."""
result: 90 (mmHg)
